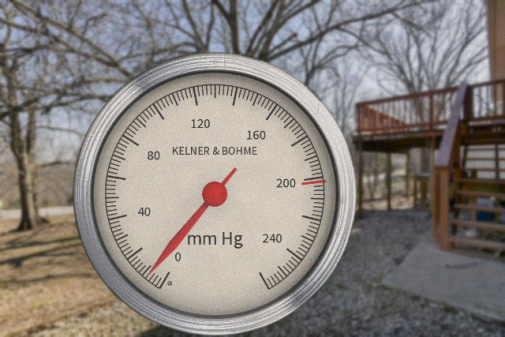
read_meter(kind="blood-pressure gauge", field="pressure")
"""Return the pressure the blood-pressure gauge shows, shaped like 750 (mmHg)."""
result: 8 (mmHg)
